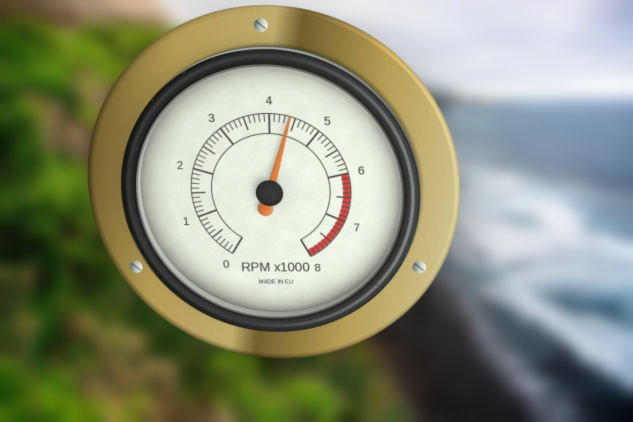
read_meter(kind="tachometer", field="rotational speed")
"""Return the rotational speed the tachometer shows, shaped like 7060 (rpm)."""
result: 4400 (rpm)
